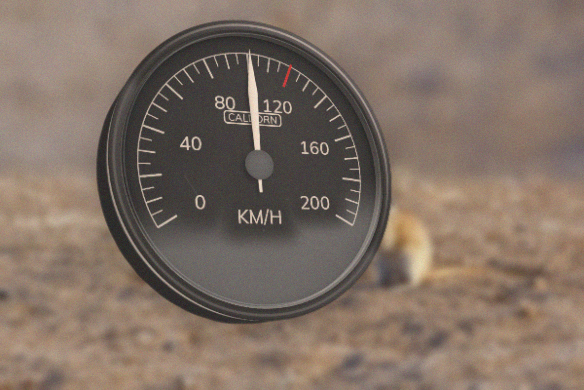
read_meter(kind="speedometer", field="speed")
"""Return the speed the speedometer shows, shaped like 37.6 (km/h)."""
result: 100 (km/h)
